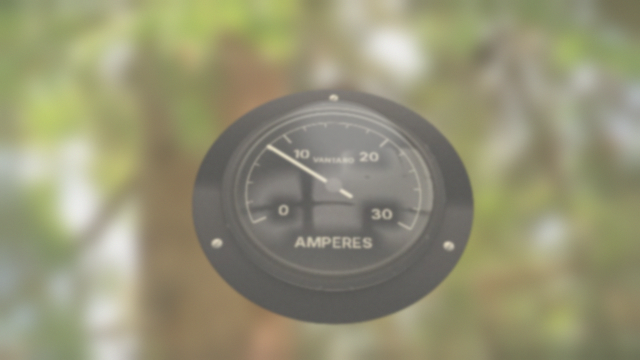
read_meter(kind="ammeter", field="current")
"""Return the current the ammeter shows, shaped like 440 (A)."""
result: 8 (A)
